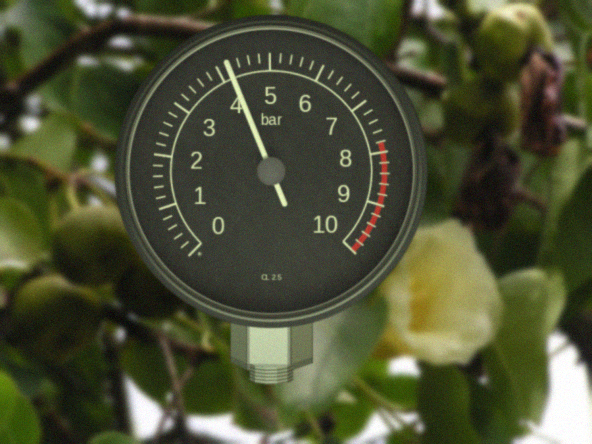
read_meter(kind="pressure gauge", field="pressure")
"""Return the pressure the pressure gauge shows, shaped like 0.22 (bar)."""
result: 4.2 (bar)
